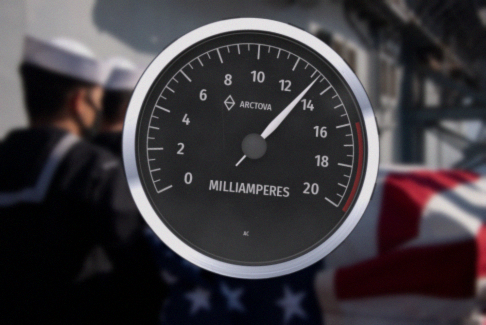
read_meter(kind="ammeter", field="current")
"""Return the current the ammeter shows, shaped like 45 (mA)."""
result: 13.25 (mA)
